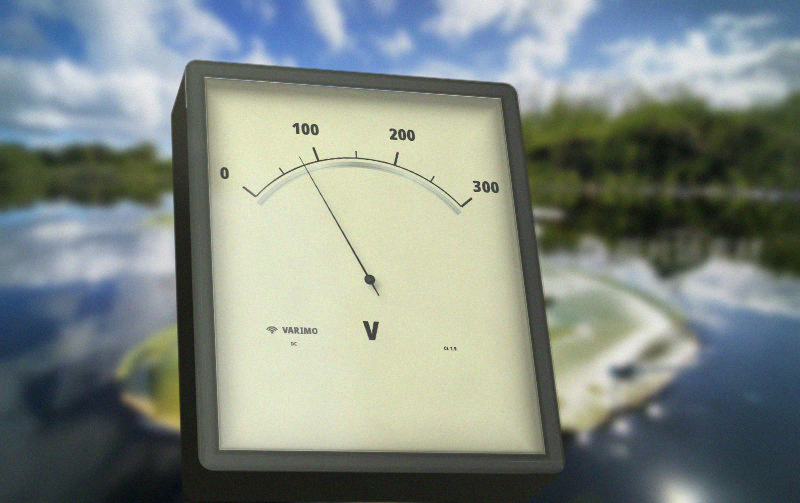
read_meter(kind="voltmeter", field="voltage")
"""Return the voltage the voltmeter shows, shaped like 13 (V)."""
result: 75 (V)
